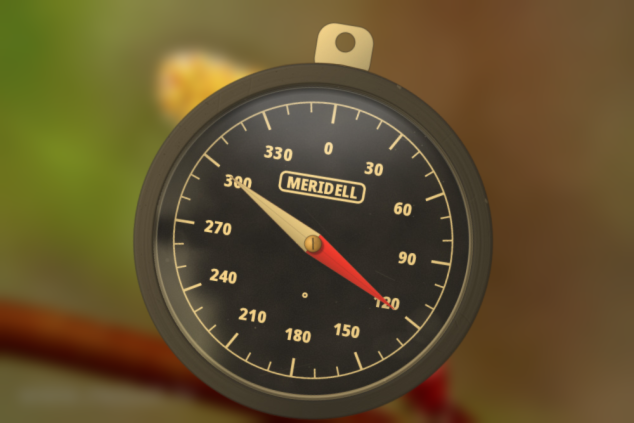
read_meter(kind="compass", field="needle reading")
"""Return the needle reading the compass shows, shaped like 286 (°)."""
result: 120 (°)
